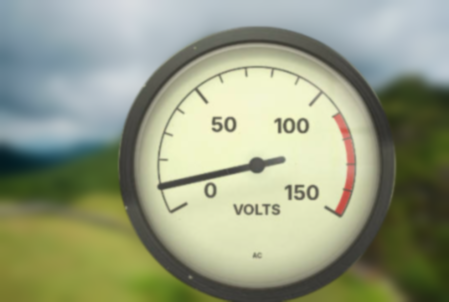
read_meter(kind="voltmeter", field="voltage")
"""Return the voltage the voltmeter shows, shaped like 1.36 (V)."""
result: 10 (V)
